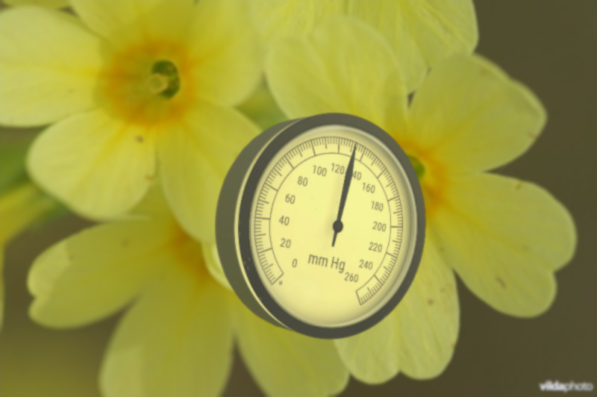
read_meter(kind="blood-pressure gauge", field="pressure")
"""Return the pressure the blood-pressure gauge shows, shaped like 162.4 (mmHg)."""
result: 130 (mmHg)
